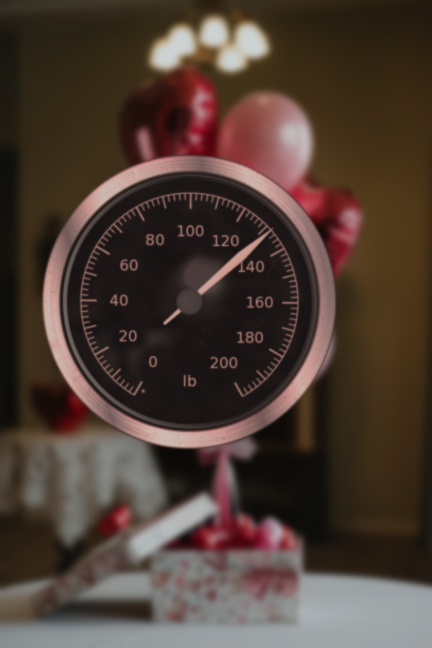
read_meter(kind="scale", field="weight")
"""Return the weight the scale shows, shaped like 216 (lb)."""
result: 132 (lb)
